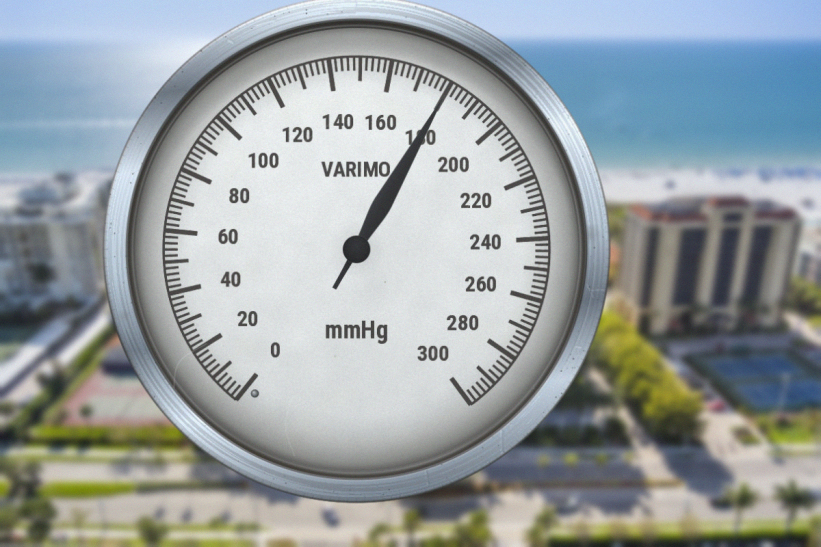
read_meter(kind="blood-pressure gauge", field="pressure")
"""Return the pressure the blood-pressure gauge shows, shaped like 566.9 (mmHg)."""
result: 180 (mmHg)
